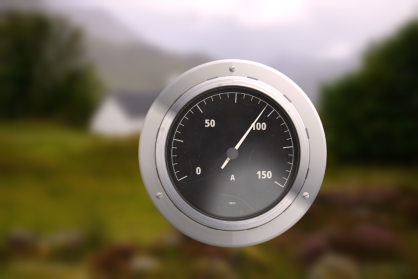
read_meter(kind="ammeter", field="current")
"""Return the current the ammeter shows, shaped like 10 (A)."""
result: 95 (A)
